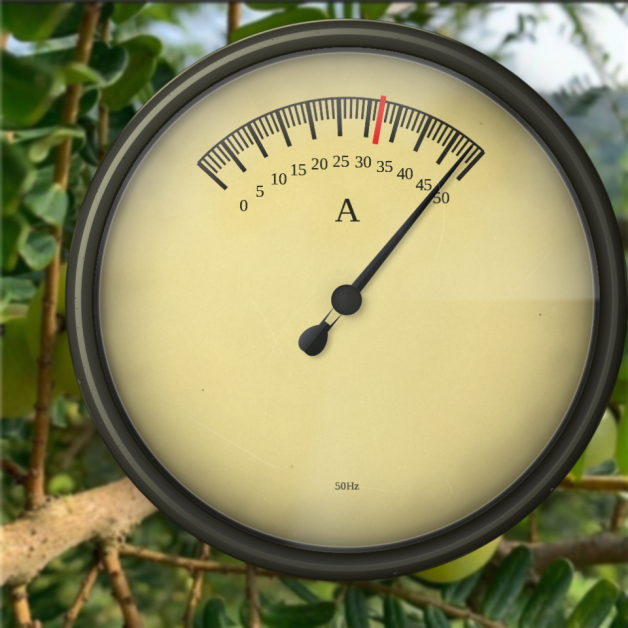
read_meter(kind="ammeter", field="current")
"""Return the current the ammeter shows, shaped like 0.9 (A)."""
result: 48 (A)
